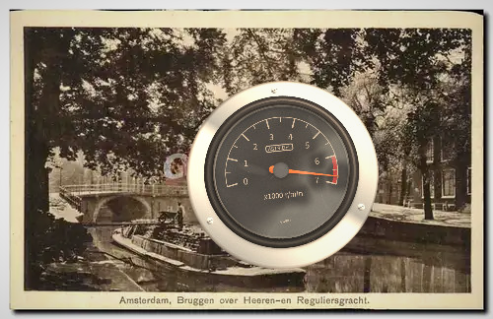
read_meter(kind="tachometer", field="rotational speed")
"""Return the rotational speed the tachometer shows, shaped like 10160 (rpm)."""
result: 6750 (rpm)
